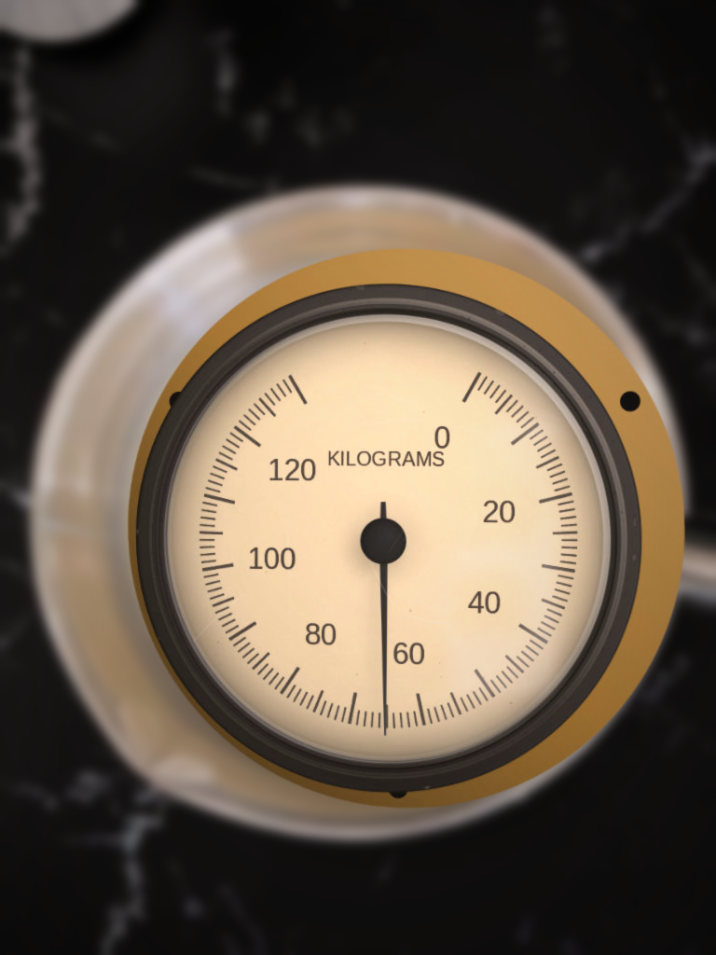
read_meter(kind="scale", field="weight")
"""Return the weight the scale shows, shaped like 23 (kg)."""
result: 65 (kg)
